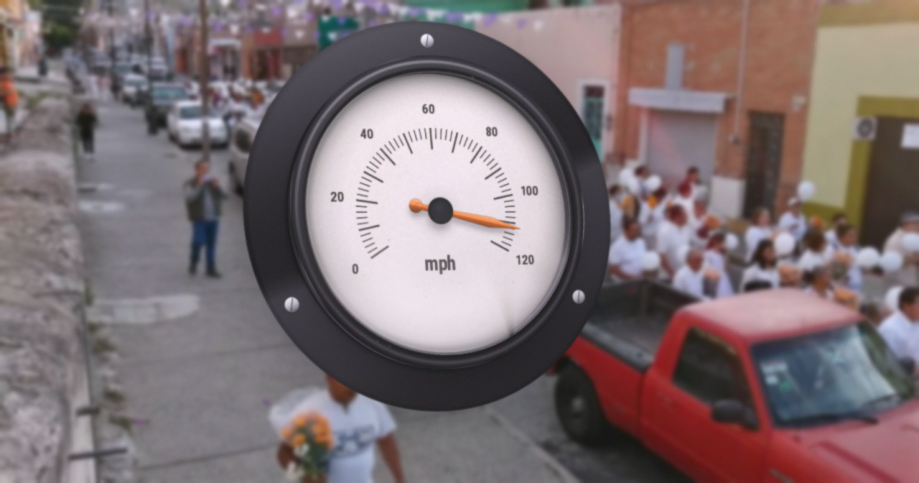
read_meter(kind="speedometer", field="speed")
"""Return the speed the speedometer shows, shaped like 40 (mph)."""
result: 112 (mph)
